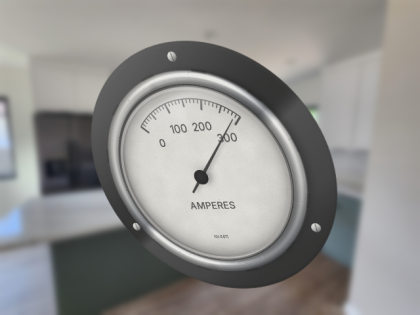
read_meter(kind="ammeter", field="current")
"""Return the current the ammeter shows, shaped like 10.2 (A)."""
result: 290 (A)
